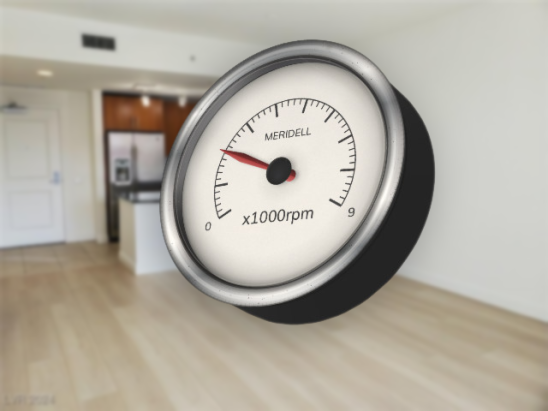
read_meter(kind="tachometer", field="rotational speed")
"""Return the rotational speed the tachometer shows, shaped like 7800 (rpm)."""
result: 2000 (rpm)
